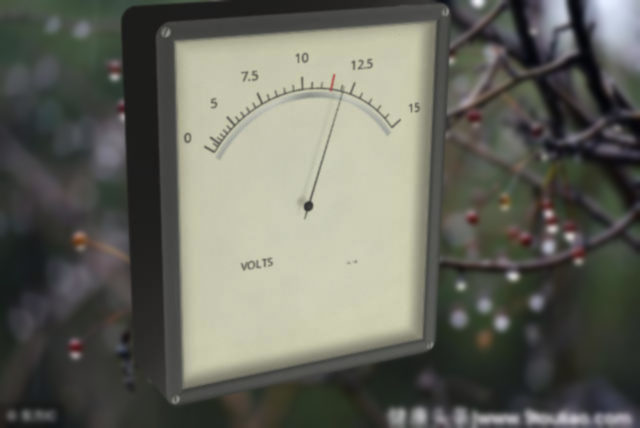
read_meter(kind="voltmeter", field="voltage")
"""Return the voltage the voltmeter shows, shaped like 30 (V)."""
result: 12 (V)
